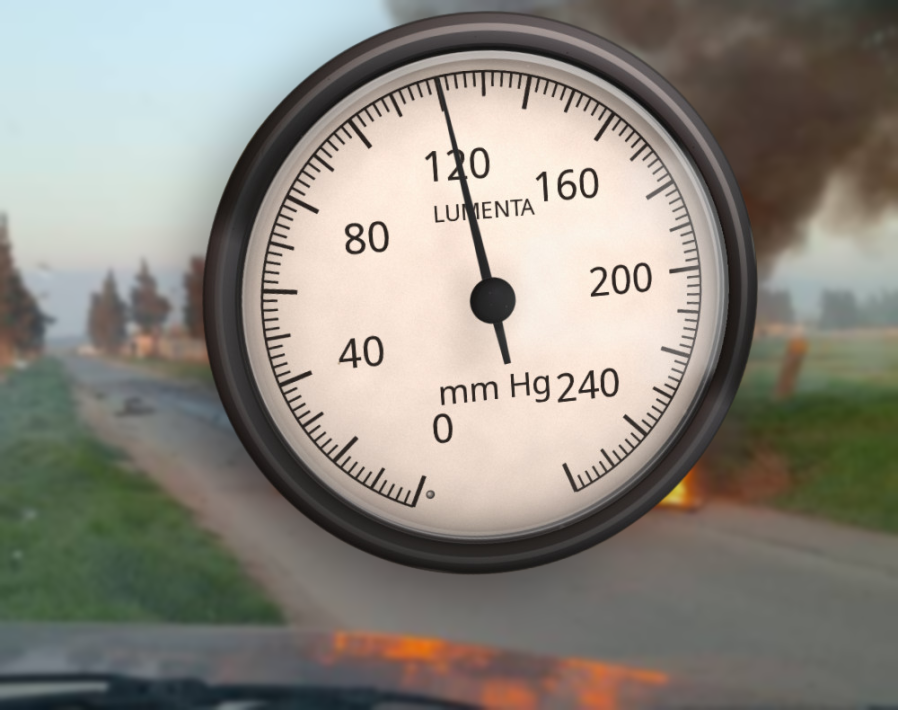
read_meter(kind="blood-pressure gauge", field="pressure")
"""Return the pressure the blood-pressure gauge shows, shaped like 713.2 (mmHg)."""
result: 120 (mmHg)
